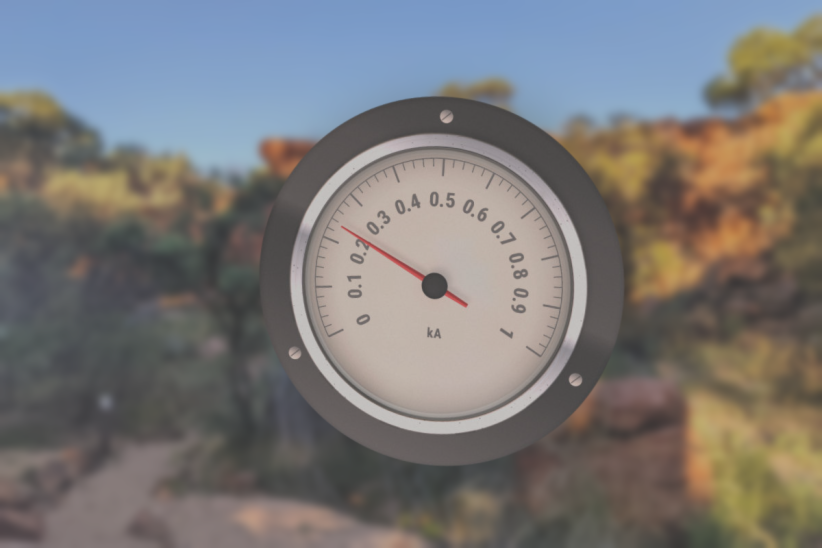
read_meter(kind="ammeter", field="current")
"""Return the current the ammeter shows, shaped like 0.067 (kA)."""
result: 0.24 (kA)
